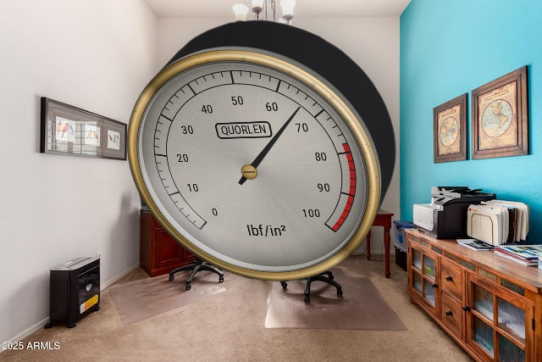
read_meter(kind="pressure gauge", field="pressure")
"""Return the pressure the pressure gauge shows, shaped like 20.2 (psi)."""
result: 66 (psi)
